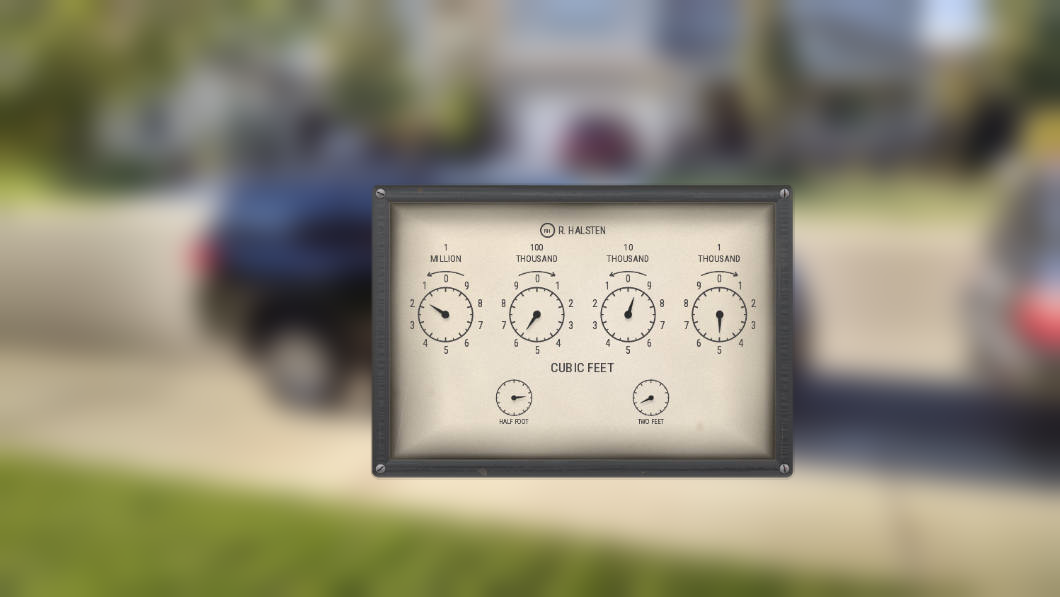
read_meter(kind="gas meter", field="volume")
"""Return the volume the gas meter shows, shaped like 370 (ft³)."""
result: 159500 (ft³)
